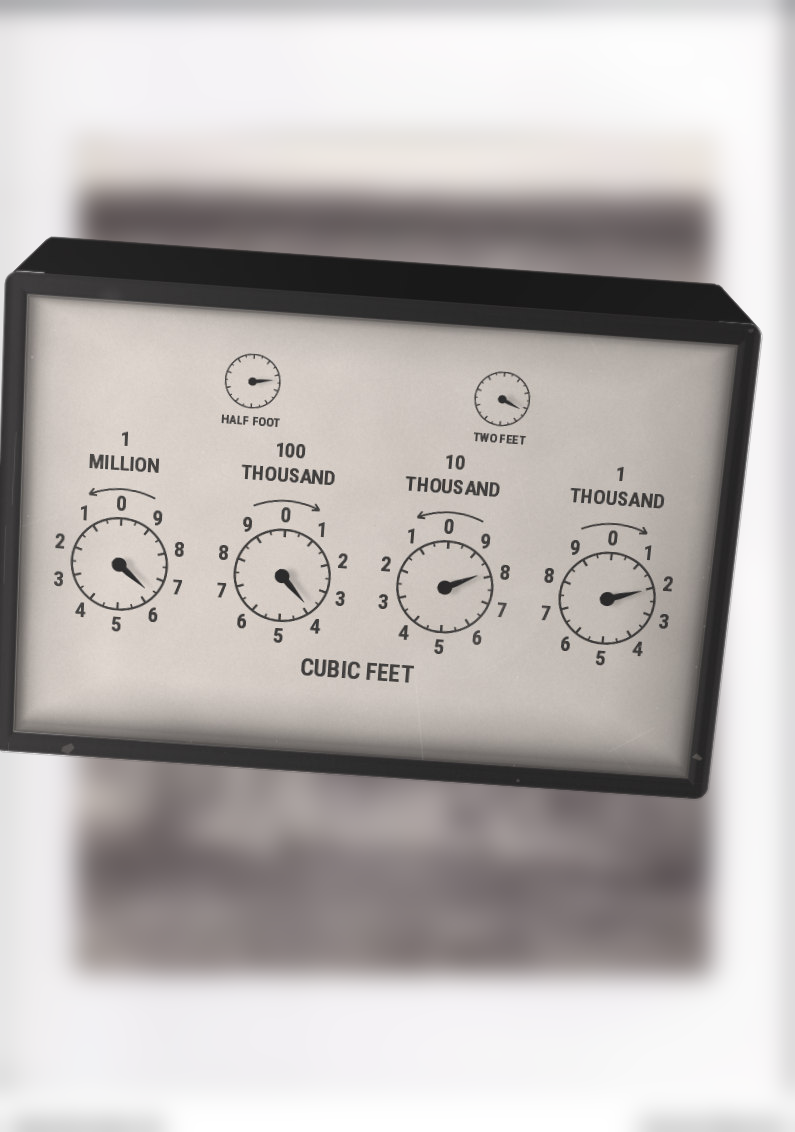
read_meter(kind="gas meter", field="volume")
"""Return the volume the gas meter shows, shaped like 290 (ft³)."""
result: 638200 (ft³)
